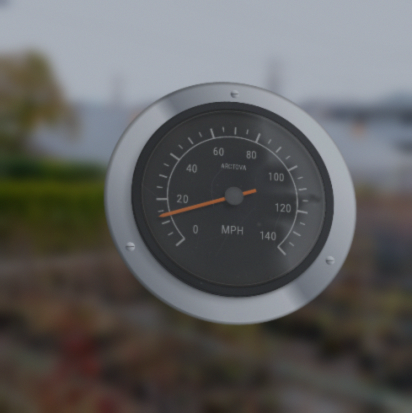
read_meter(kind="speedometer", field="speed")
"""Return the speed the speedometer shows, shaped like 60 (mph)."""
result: 12.5 (mph)
